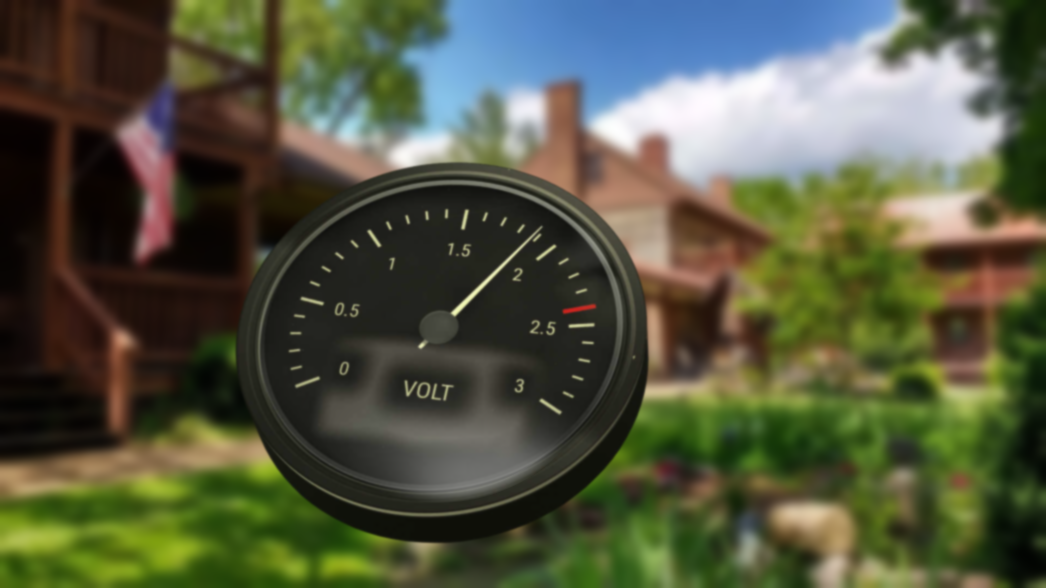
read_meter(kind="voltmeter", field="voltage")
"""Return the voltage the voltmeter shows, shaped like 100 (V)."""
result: 1.9 (V)
